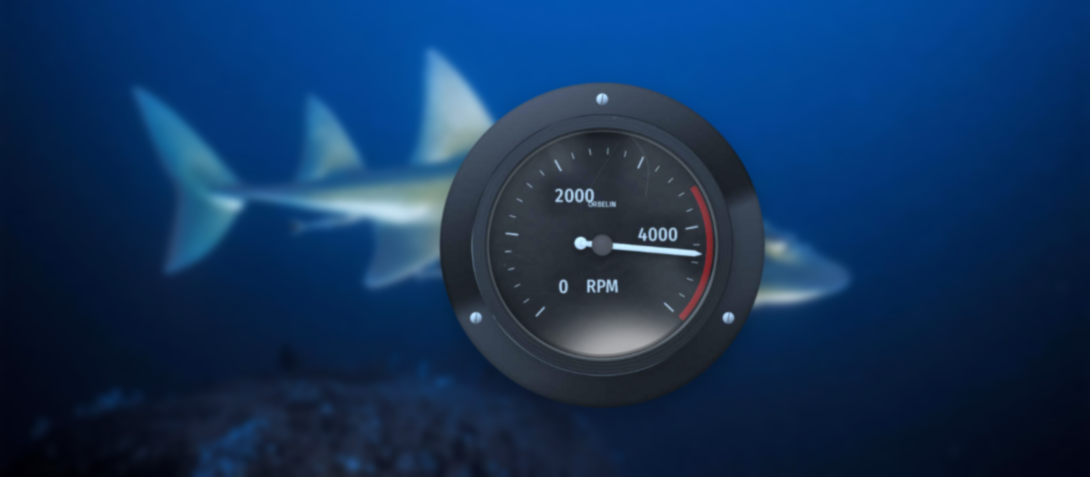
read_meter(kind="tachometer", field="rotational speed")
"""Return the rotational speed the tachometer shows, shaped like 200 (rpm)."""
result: 4300 (rpm)
